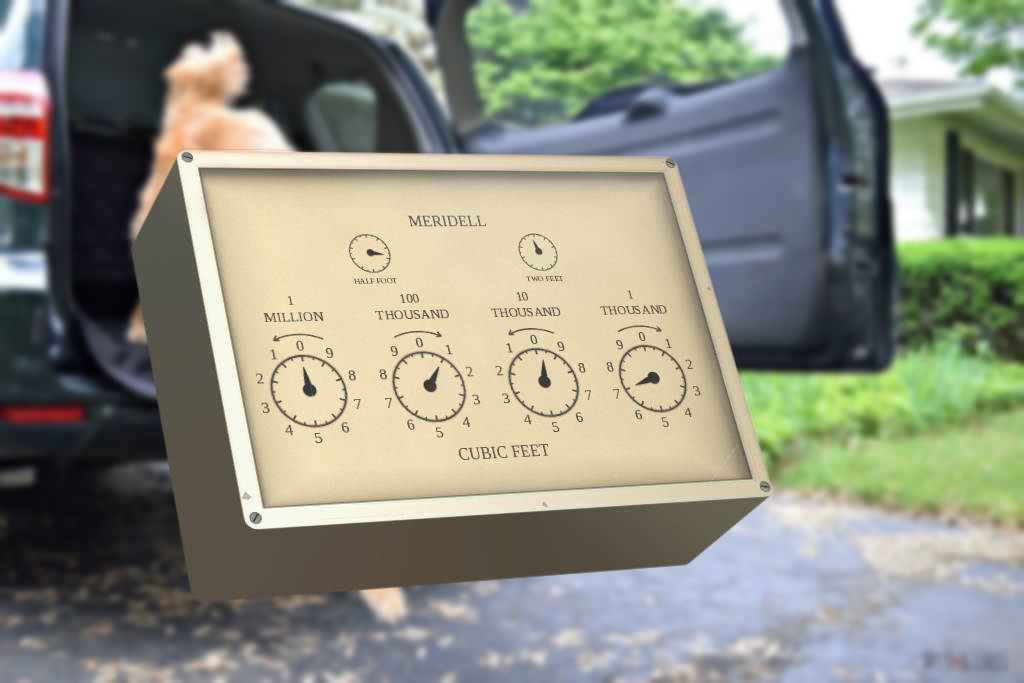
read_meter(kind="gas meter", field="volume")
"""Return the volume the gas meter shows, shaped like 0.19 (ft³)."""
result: 9700 (ft³)
